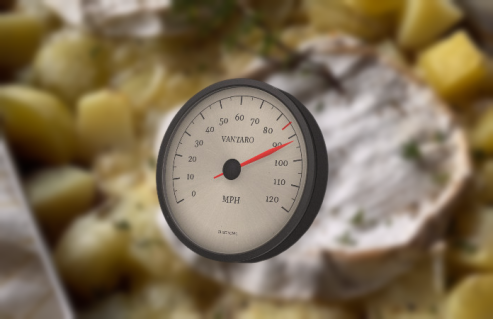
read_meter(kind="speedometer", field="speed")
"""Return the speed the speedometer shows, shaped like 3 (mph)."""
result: 92.5 (mph)
